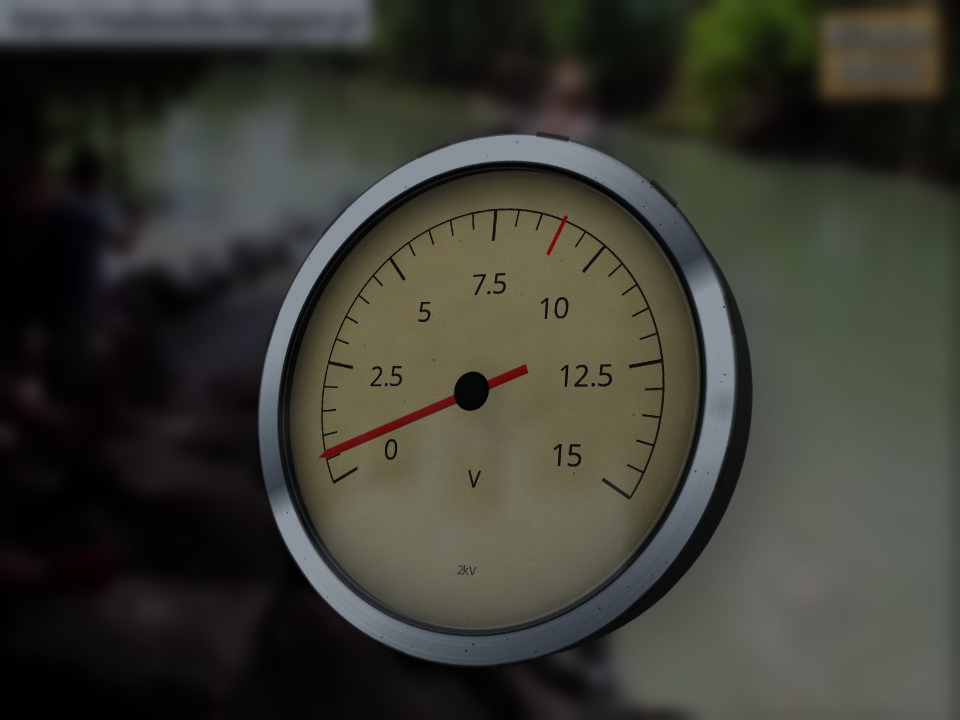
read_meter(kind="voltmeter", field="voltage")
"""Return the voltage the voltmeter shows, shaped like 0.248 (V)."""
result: 0.5 (V)
